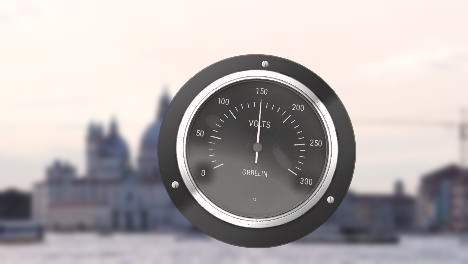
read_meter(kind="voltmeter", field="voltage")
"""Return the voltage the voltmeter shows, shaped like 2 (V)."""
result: 150 (V)
